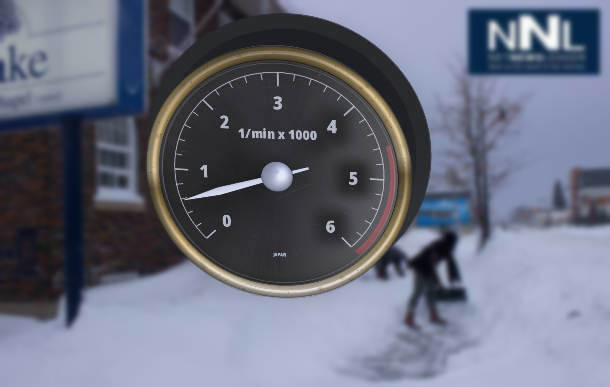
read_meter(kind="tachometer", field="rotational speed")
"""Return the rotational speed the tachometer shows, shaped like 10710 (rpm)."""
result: 600 (rpm)
